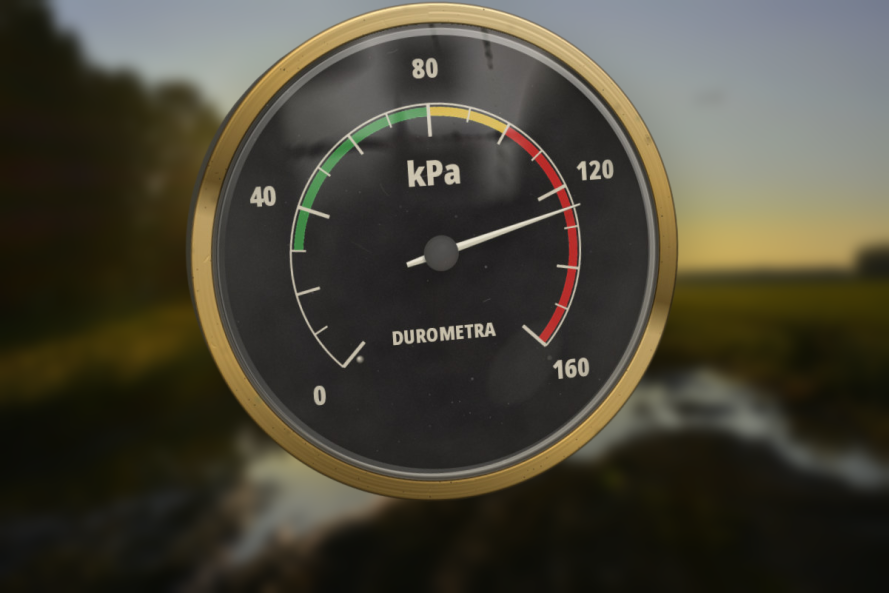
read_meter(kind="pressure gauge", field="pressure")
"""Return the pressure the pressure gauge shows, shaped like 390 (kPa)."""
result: 125 (kPa)
